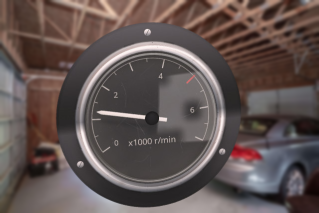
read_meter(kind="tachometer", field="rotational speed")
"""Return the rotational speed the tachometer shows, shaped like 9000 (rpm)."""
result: 1250 (rpm)
